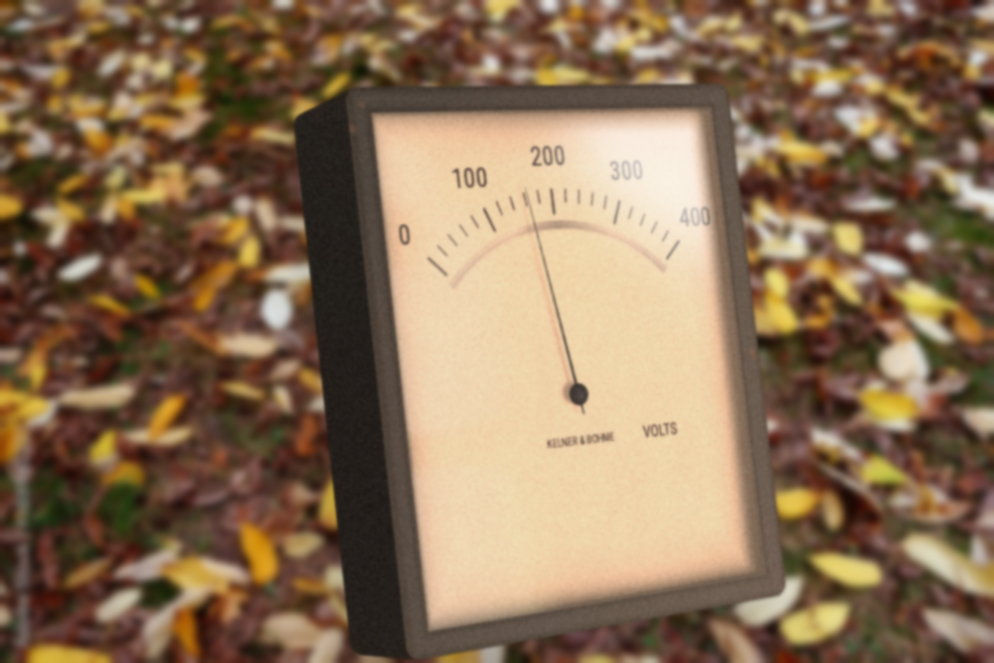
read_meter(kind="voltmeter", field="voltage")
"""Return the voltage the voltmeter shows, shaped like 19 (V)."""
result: 160 (V)
